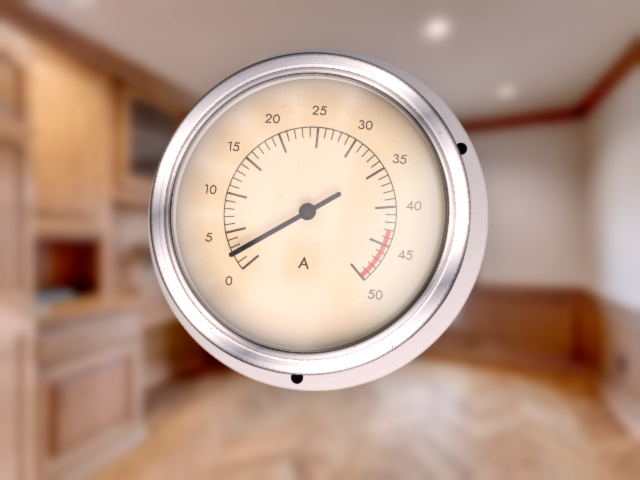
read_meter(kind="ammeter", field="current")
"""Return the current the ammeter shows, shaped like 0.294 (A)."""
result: 2 (A)
